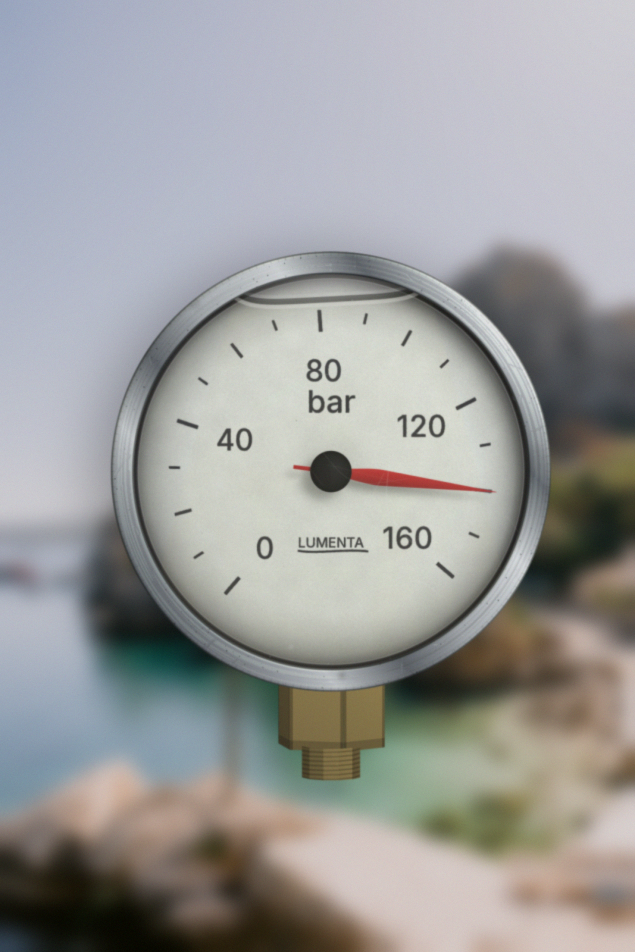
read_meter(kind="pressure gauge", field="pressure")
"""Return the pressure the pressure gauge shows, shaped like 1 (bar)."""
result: 140 (bar)
